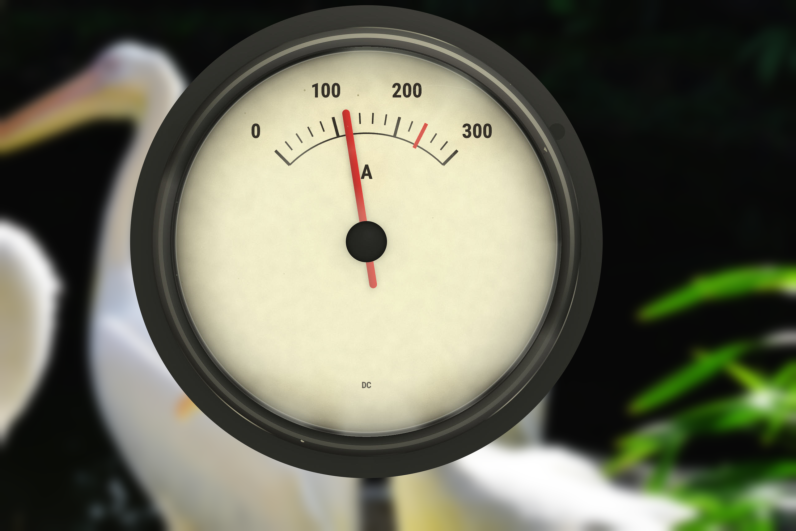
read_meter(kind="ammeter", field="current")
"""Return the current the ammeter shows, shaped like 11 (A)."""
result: 120 (A)
